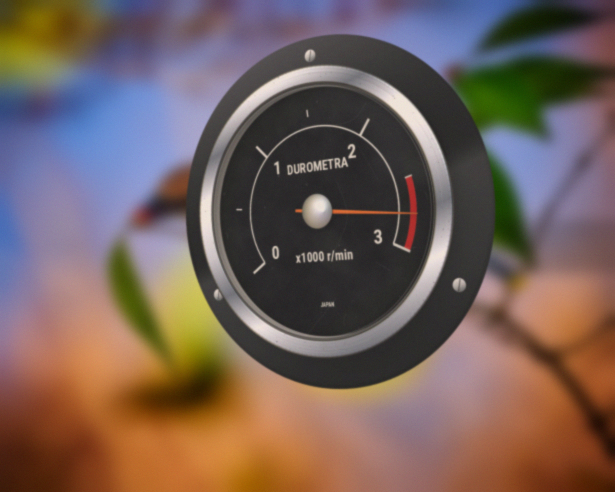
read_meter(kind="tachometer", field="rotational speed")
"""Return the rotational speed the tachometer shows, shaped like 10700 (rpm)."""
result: 2750 (rpm)
